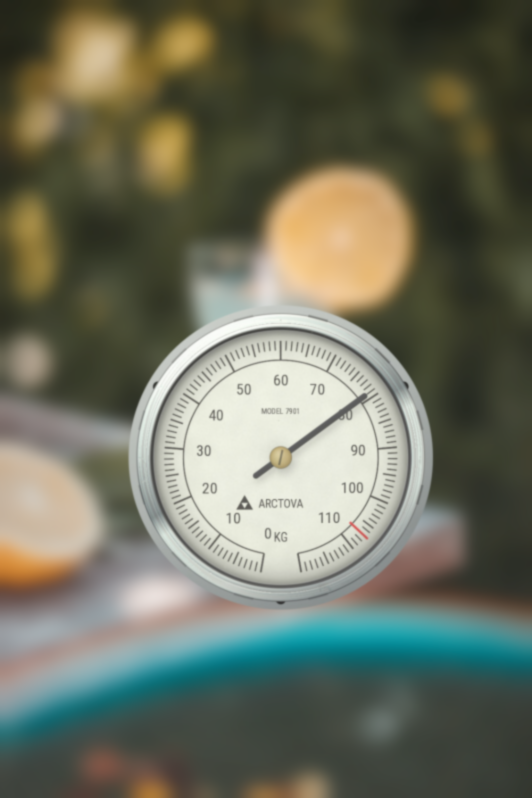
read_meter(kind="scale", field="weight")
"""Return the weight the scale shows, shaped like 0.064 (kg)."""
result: 79 (kg)
